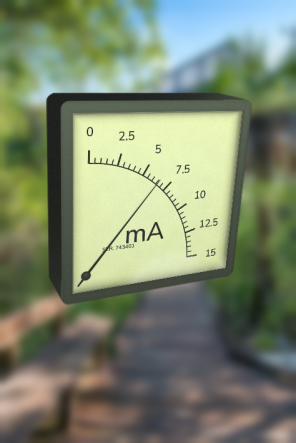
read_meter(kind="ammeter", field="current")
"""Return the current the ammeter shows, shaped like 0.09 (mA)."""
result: 6.5 (mA)
